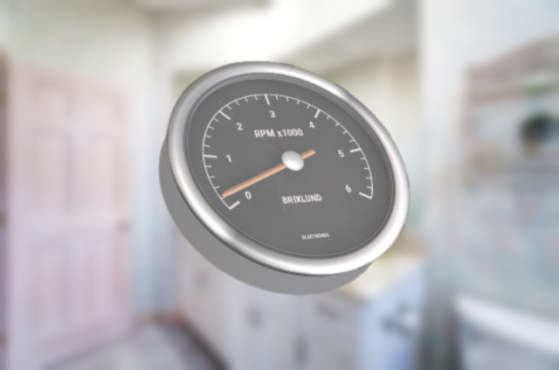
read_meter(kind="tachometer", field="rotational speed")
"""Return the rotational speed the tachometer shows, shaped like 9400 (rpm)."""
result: 200 (rpm)
